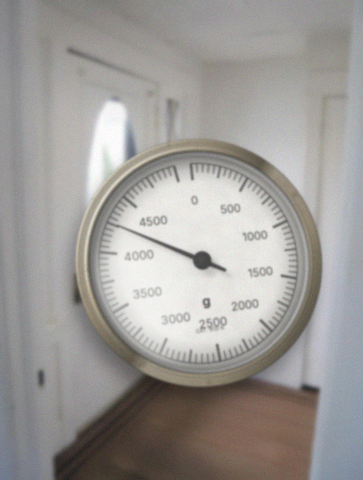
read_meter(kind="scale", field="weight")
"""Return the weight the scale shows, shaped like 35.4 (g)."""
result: 4250 (g)
